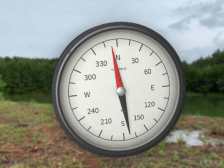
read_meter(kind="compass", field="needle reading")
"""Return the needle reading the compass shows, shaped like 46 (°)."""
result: 352.5 (°)
